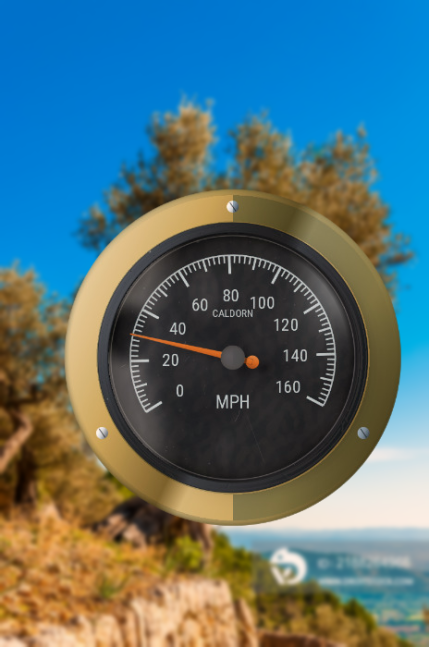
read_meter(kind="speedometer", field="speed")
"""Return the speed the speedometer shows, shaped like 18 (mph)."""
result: 30 (mph)
